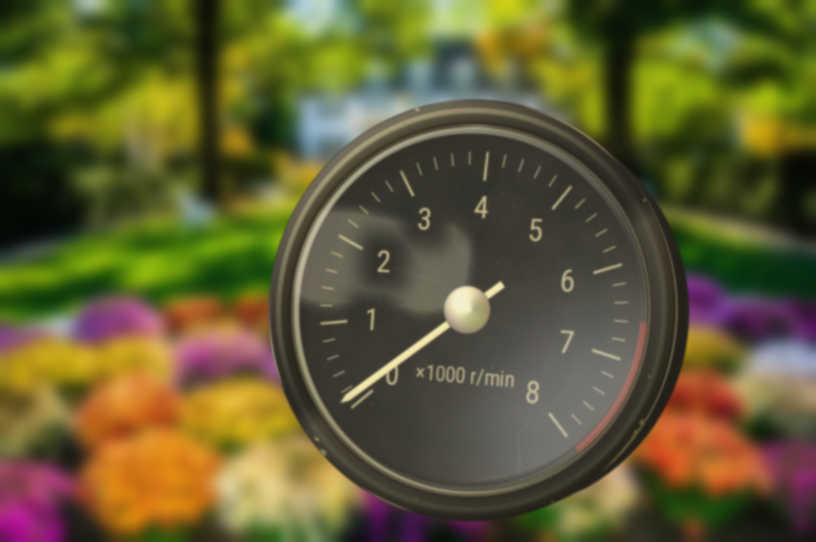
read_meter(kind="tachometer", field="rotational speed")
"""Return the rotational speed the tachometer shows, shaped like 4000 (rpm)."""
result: 100 (rpm)
